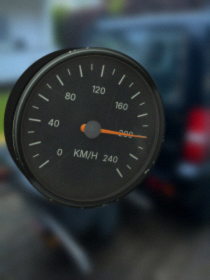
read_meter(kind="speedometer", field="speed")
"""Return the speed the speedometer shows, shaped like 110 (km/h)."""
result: 200 (km/h)
